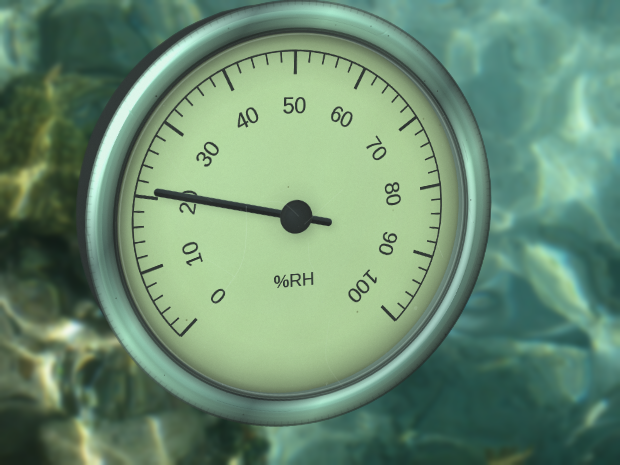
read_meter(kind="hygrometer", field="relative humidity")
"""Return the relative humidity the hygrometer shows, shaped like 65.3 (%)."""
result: 21 (%)
